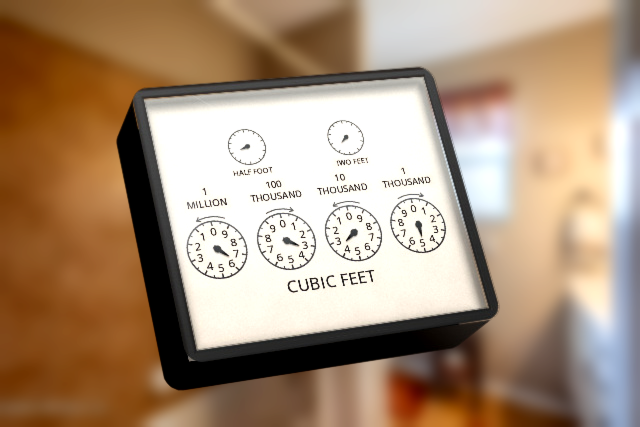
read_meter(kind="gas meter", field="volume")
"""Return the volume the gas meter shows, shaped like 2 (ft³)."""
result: 633500 (ft³)
